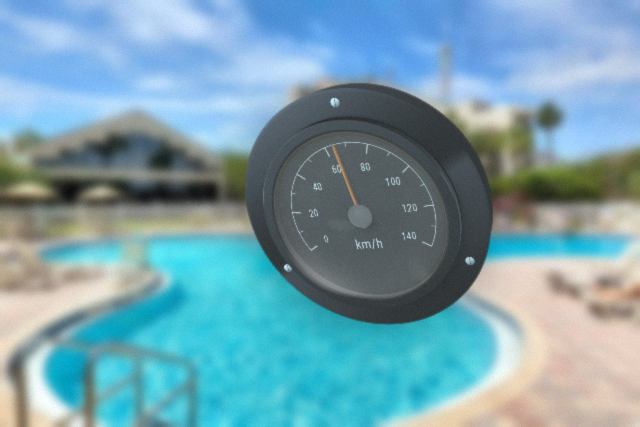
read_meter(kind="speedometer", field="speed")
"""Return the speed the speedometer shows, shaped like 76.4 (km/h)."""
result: 65 (km/h)
